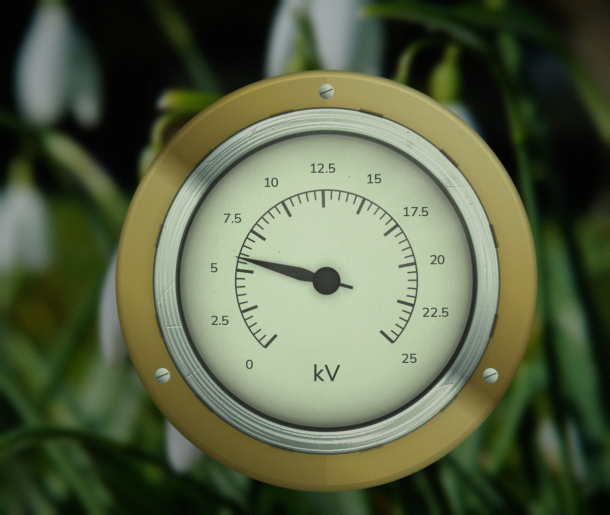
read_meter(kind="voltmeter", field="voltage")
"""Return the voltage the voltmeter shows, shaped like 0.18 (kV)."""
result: 5.75 (kV)
